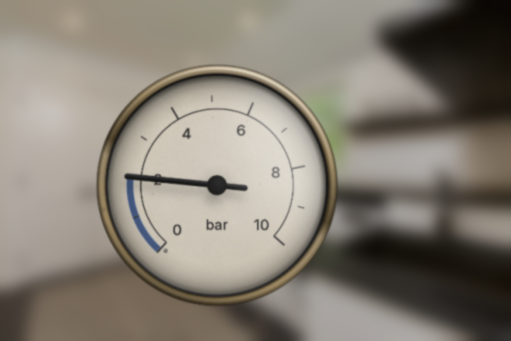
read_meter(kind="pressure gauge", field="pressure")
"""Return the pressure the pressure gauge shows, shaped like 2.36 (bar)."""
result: 2 (bar)
